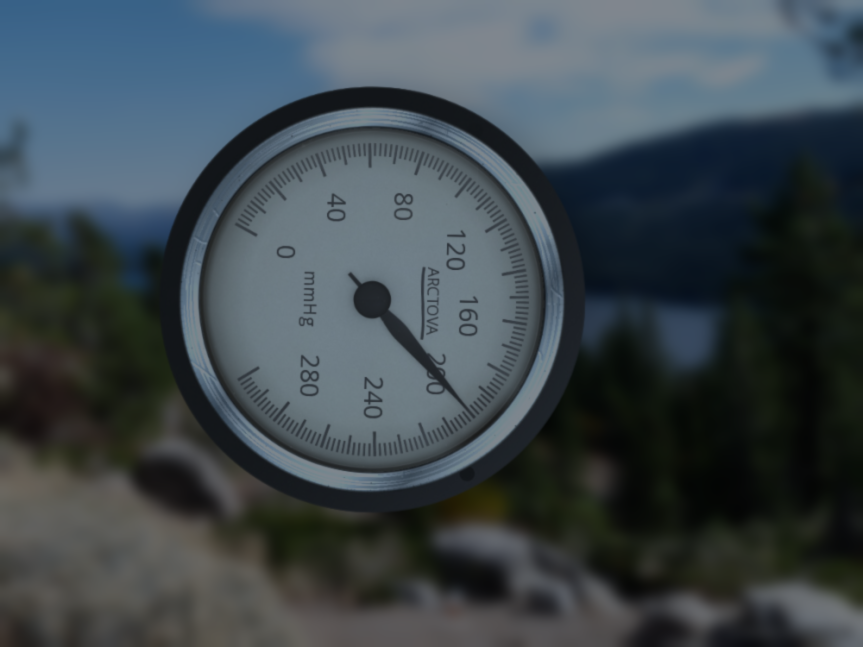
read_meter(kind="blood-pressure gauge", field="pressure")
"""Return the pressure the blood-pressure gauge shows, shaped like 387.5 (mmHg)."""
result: 200 (mmHg)
